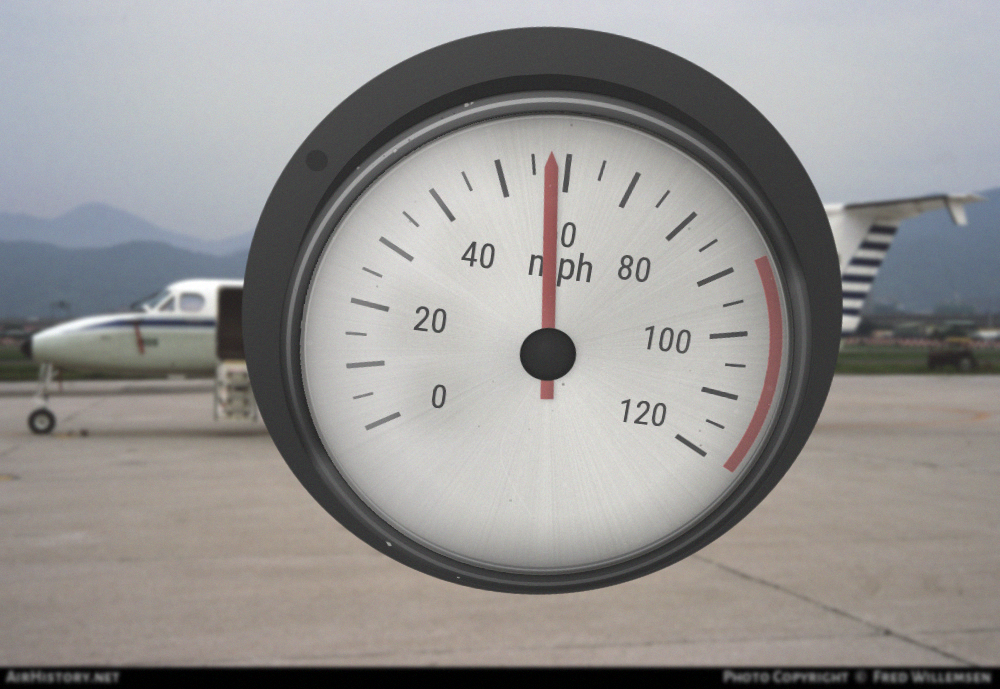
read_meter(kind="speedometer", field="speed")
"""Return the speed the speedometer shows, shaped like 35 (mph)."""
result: 57.5 (mph)
